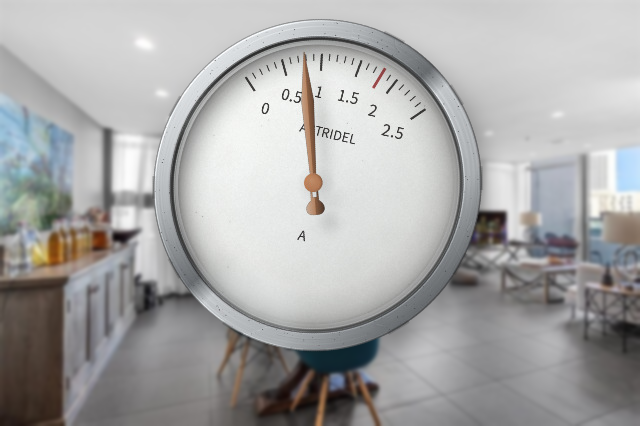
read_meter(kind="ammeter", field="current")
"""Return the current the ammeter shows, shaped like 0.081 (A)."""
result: 0.8 (A)
